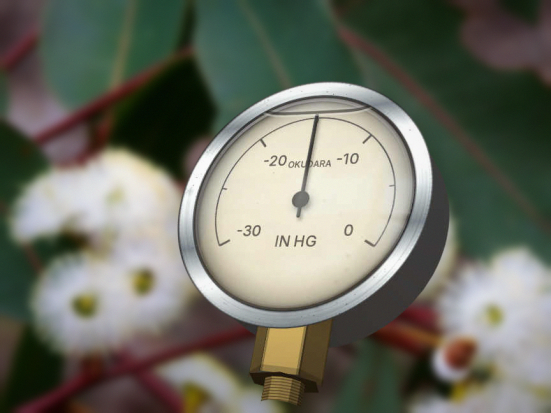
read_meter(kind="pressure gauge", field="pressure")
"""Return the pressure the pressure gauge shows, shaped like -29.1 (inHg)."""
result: -15 (inHg)
